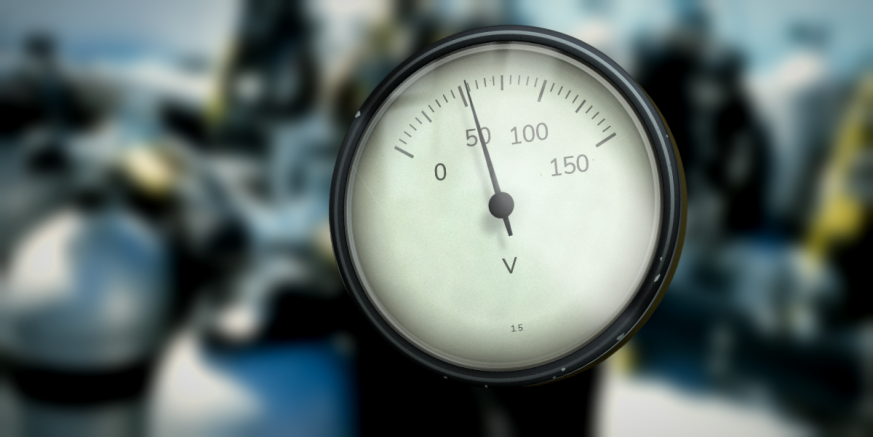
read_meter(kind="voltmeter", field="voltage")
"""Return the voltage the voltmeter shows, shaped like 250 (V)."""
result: 55 (V)
